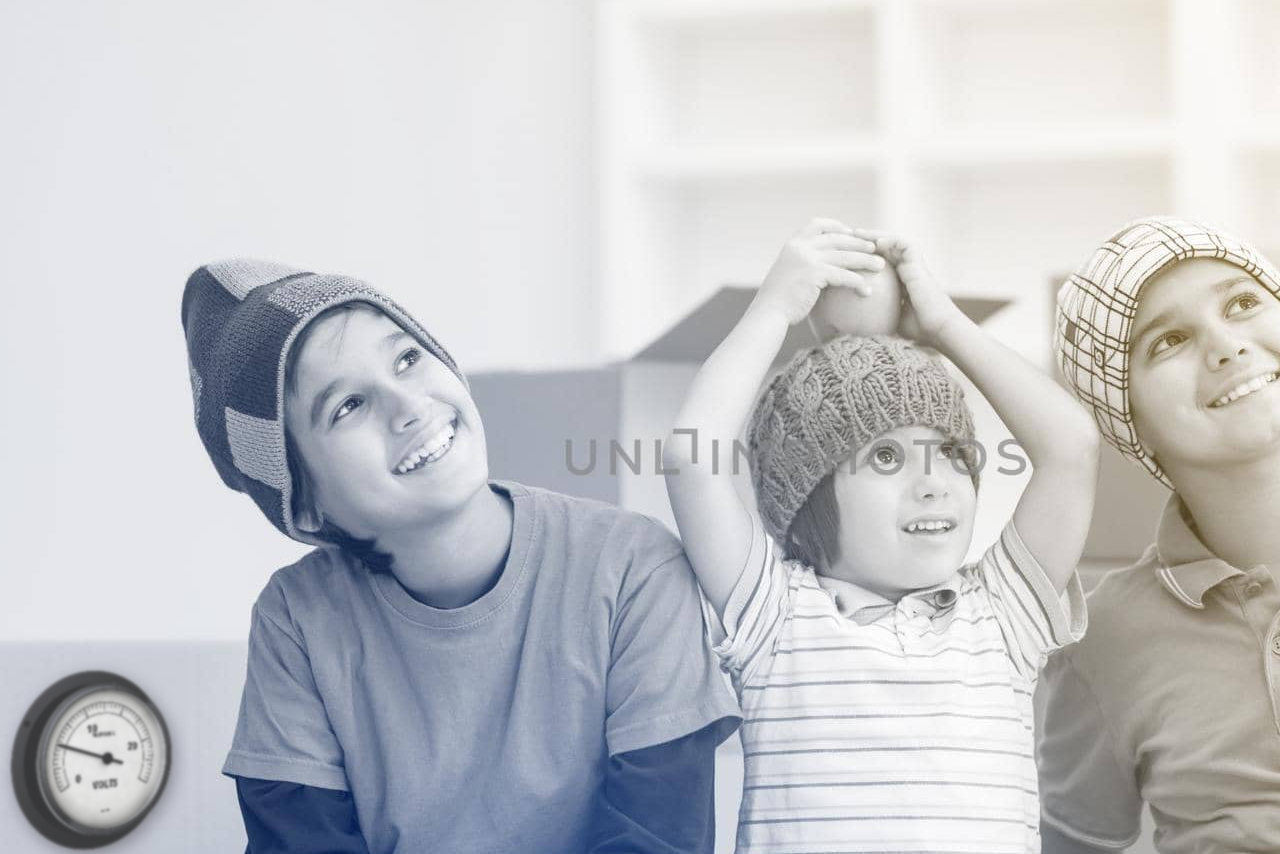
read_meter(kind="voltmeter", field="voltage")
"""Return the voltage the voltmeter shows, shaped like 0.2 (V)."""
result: 5 (V)
